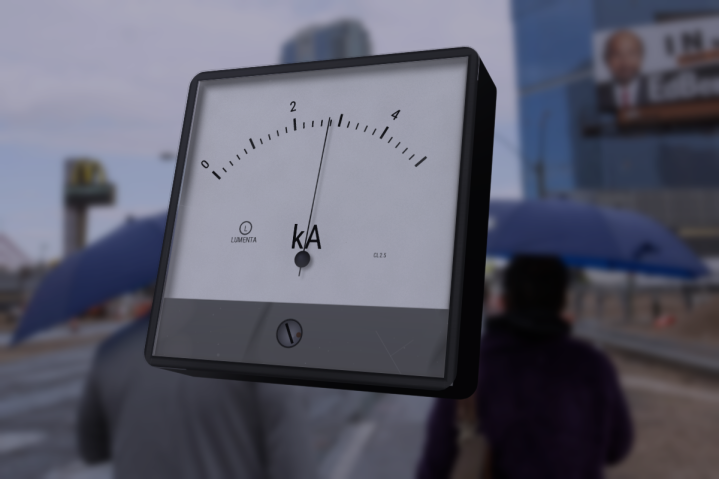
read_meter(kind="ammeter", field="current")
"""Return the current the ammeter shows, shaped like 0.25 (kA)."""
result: 2.8 (kA)
